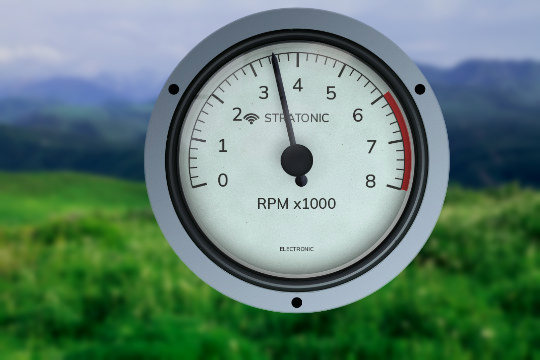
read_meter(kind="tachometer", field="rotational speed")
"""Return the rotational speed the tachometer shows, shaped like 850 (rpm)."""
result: 3500 (rpm)
